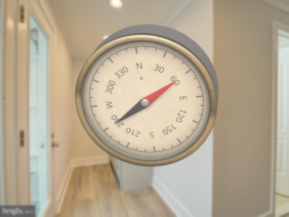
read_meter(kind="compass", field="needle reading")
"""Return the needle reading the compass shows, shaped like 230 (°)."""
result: 60 (°)
